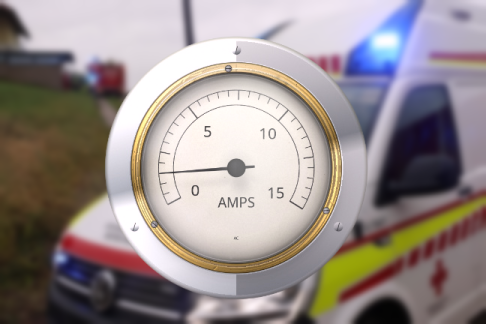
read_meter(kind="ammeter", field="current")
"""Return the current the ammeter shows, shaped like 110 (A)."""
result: 1.5 (A)
